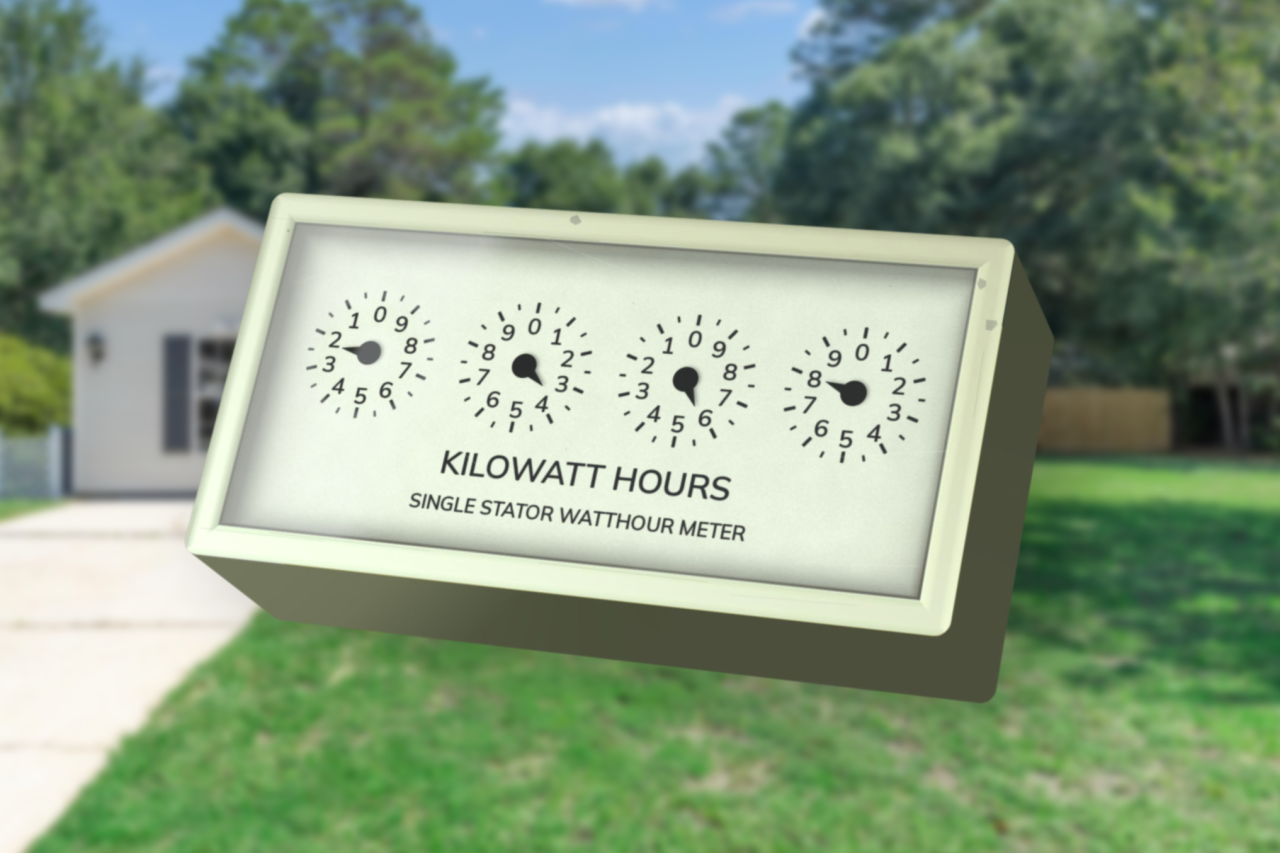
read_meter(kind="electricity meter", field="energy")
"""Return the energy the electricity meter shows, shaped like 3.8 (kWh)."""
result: 2358 (kWh)
